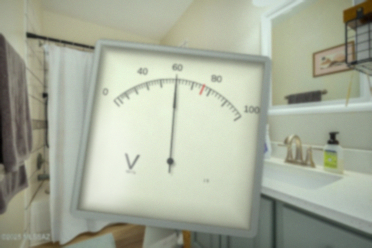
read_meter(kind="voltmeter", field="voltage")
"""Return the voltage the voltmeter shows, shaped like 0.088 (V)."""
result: 60 (V)
